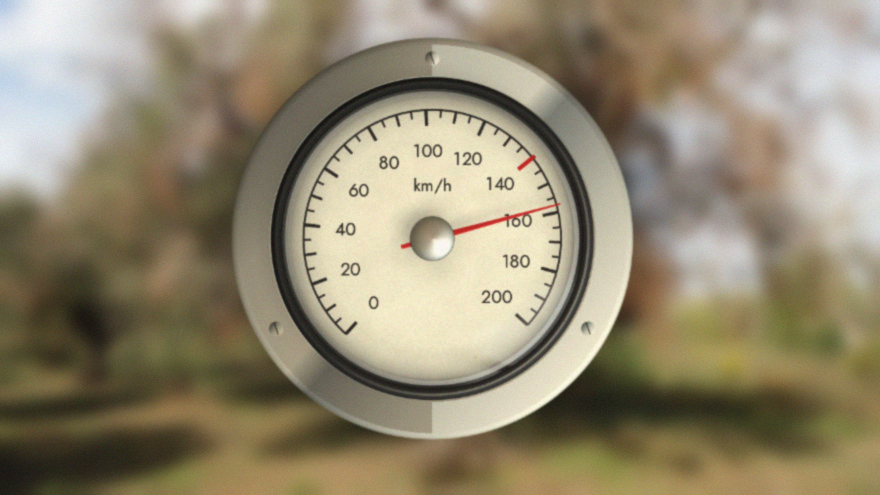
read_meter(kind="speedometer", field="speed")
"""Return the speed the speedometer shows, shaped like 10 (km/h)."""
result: 157.5 (km/h)
